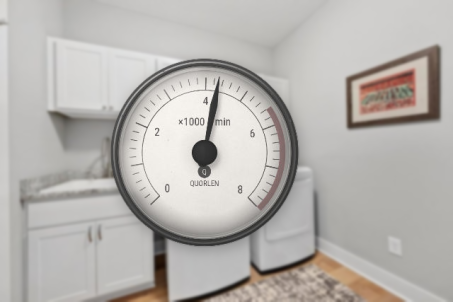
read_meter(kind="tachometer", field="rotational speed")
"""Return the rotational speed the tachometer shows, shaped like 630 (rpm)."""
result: 4300 (rpm)
